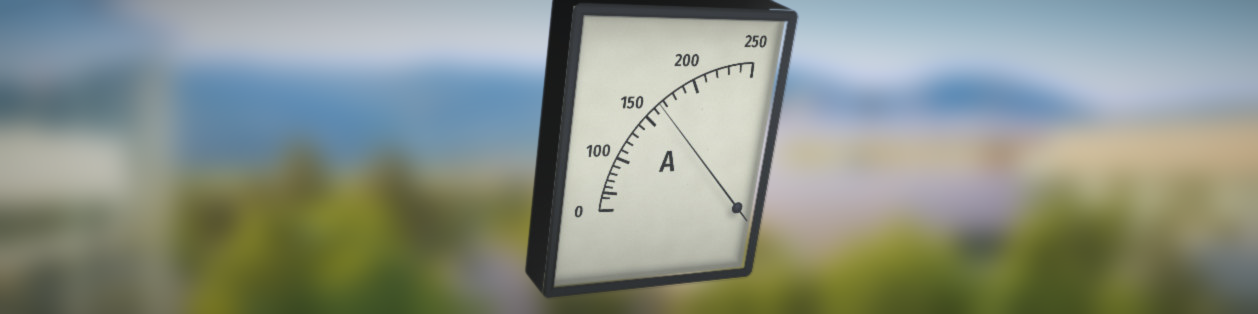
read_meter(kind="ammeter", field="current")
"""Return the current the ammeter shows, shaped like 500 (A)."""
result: 165 (A)
